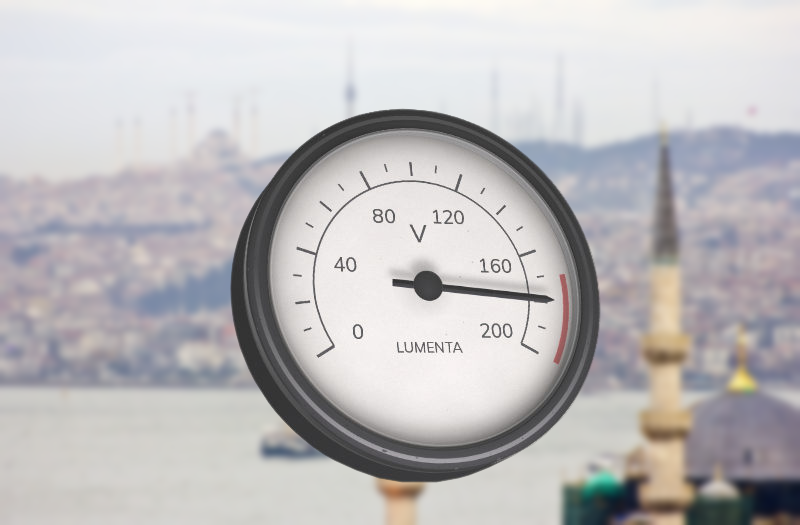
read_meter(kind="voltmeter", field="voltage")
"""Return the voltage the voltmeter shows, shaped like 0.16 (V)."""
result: 180 (V)
